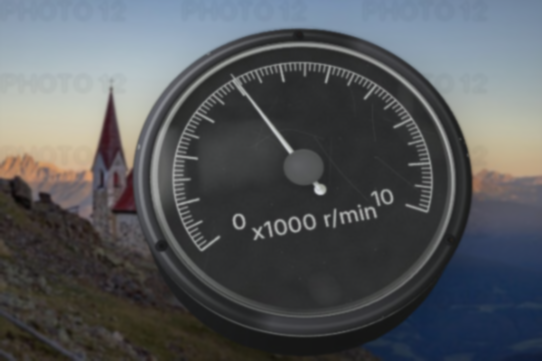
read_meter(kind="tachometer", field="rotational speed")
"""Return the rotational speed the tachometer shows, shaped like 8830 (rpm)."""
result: 4000 (rpm)
